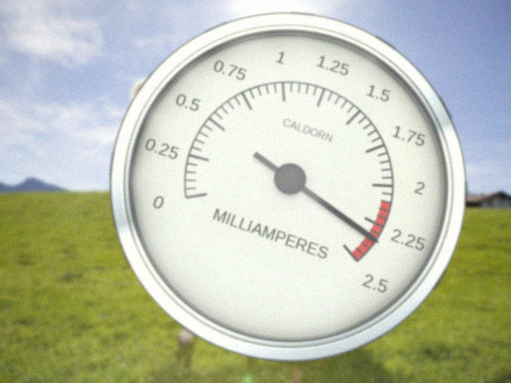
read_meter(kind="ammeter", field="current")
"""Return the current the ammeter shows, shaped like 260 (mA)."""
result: 2.35 (mA)
